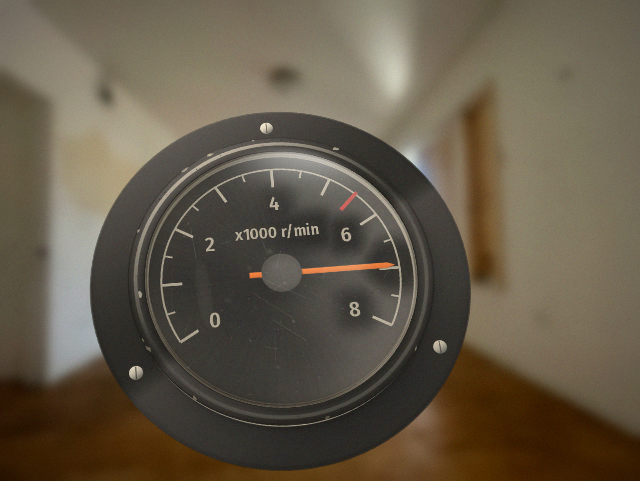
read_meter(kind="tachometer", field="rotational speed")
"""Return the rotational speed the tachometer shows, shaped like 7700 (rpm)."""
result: 7000 (rpm)
